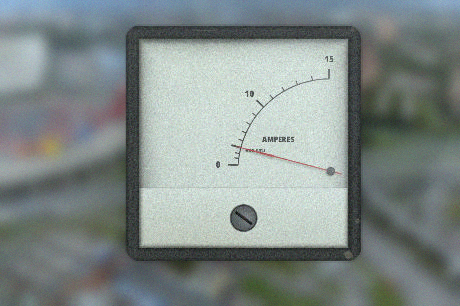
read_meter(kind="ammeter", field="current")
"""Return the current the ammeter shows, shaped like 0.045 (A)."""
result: 5 (A)
